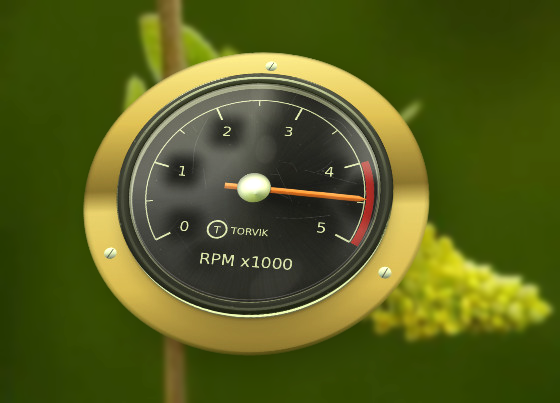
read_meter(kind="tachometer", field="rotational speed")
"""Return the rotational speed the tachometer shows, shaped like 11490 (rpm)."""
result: 4500 (rpm)
